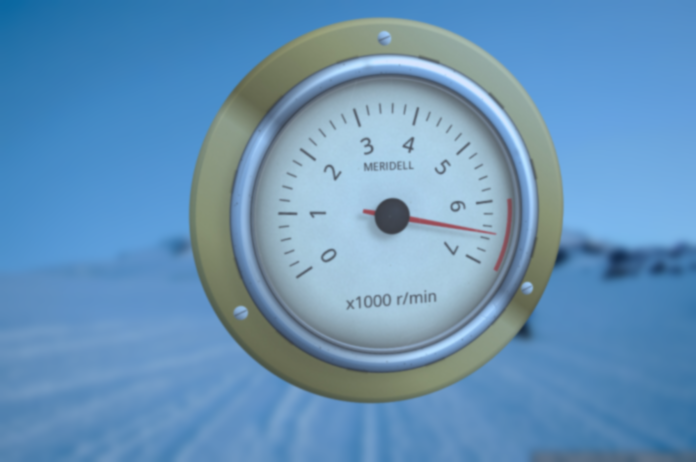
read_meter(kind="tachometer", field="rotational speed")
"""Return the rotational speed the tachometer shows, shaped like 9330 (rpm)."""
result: 6500 (rpm)
